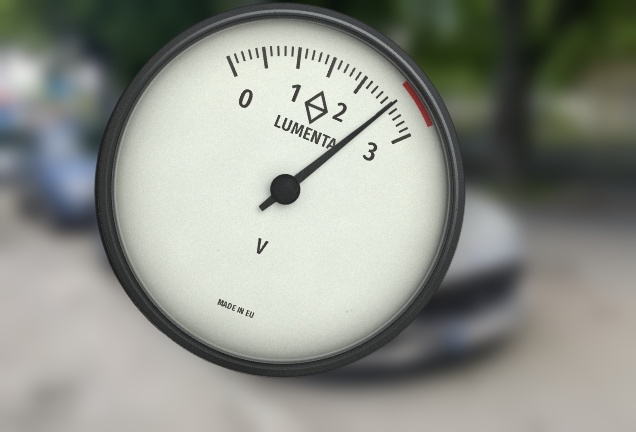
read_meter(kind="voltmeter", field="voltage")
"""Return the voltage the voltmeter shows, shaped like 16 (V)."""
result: 2.5 (V)
